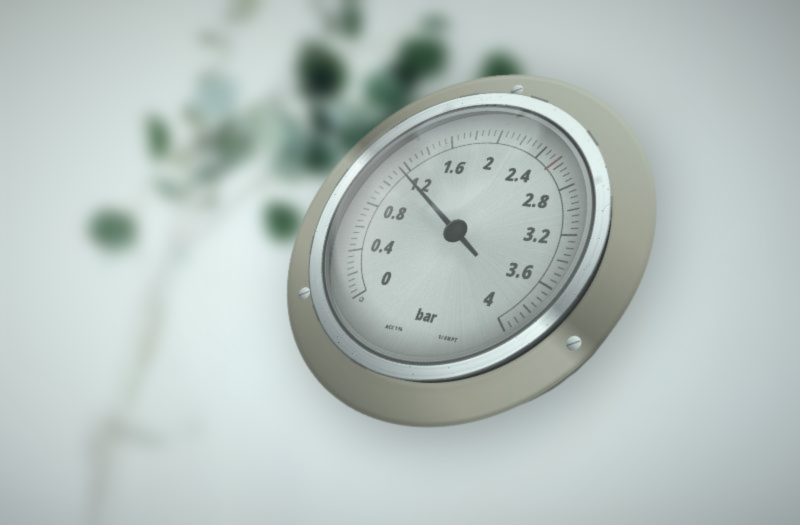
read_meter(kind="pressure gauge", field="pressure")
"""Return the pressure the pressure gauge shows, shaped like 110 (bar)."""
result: 1.15 (bar)
